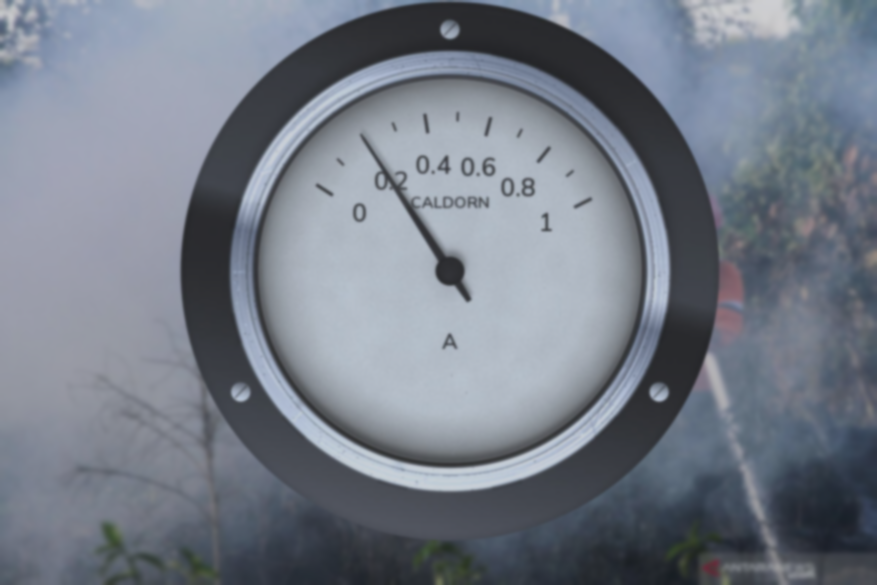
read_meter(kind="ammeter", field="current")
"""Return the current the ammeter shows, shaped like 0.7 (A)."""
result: 0.2 (A)
